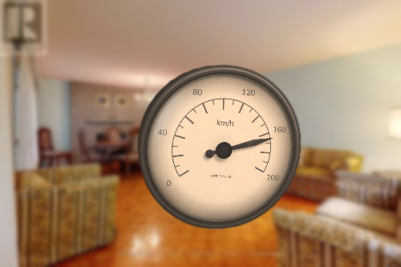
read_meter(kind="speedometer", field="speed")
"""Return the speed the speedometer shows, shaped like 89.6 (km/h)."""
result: 165 (km/h)
